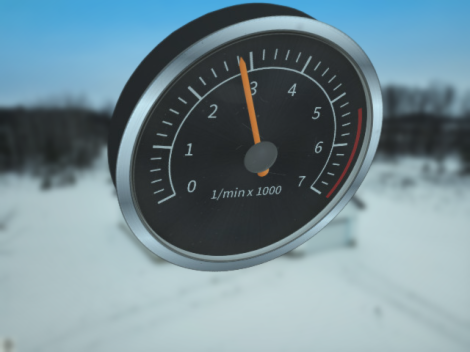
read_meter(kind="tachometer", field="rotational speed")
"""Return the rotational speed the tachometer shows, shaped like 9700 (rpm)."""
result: 2800 (rpm)
